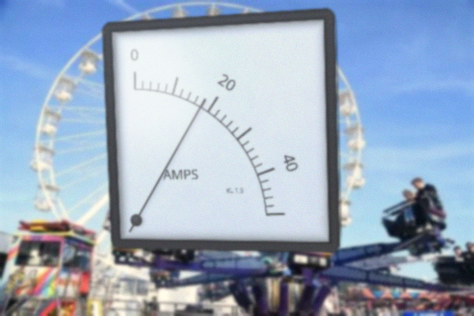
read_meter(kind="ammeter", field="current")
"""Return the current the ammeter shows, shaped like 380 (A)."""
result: 18 (A)
